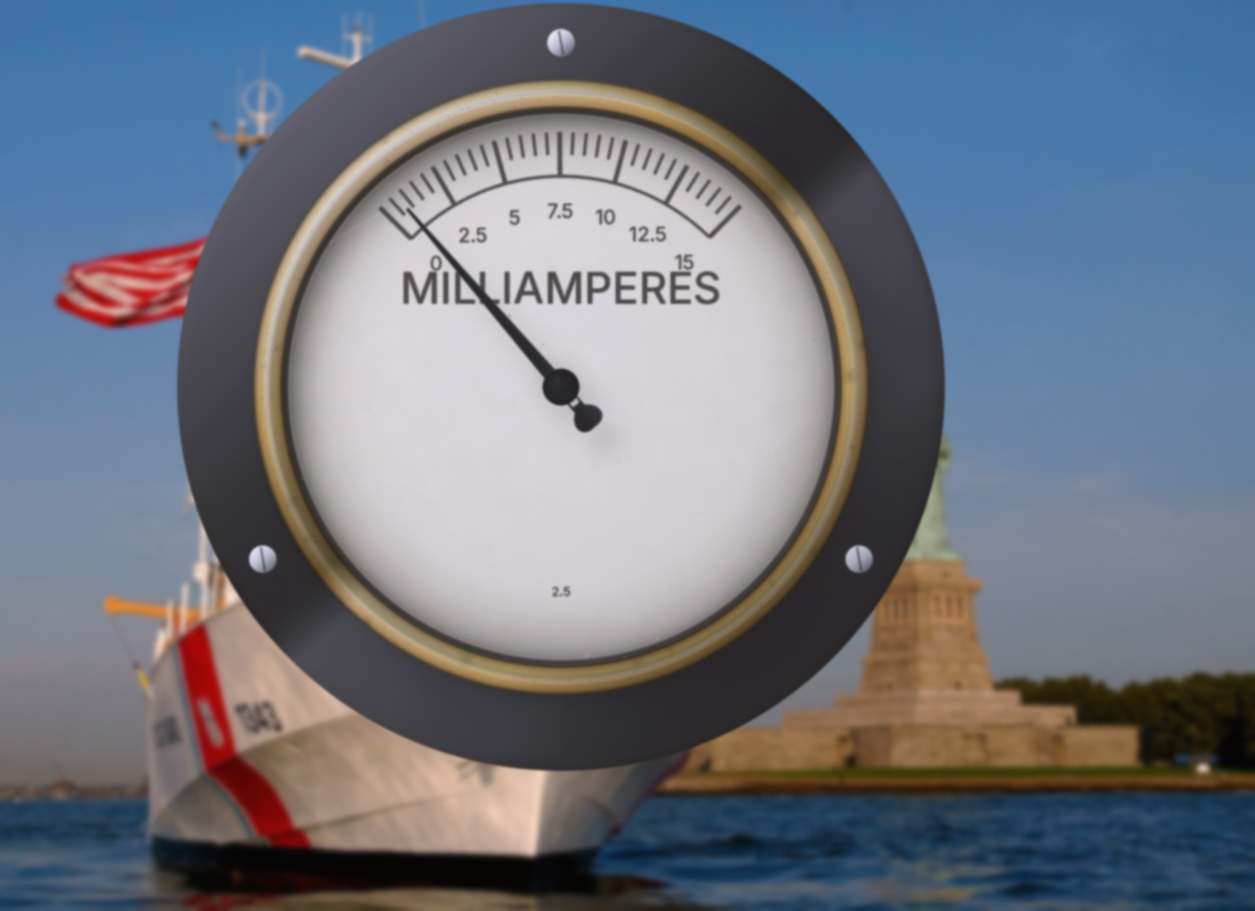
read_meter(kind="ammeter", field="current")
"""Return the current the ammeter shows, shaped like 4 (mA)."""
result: 0.75 (mA)
